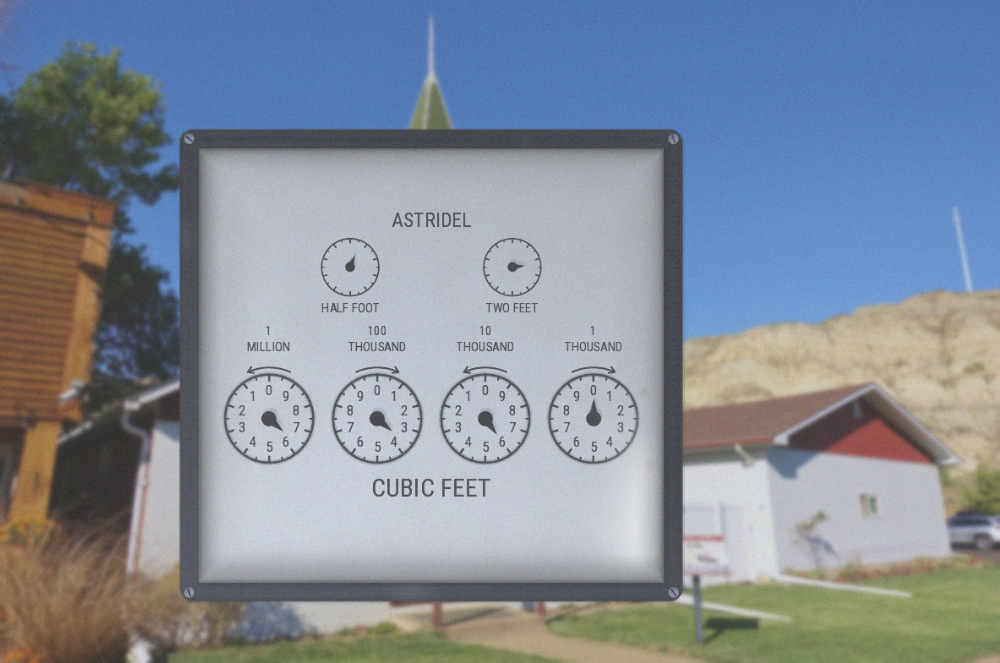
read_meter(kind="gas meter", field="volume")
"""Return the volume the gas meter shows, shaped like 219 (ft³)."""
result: 636000 (ft³)
